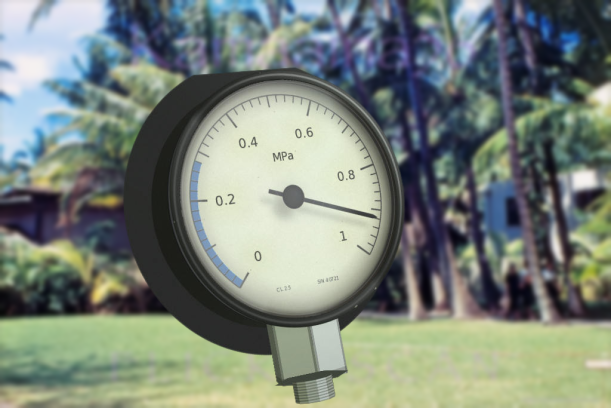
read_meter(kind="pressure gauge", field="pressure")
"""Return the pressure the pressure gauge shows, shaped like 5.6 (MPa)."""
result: 0.92 (MPa)
